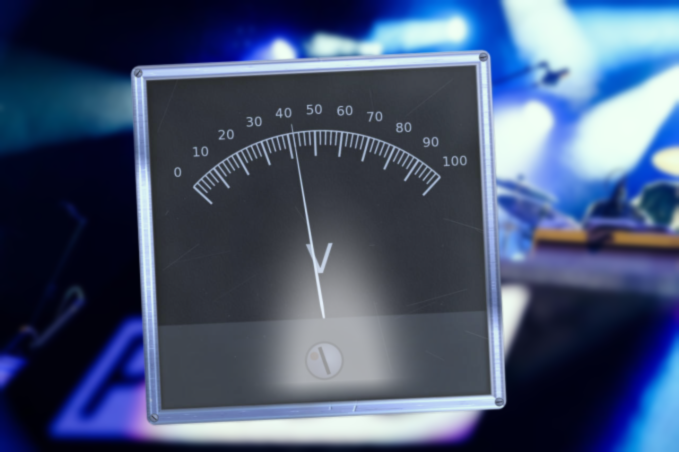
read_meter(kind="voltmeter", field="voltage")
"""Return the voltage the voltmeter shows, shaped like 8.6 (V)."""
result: 42 (V)
